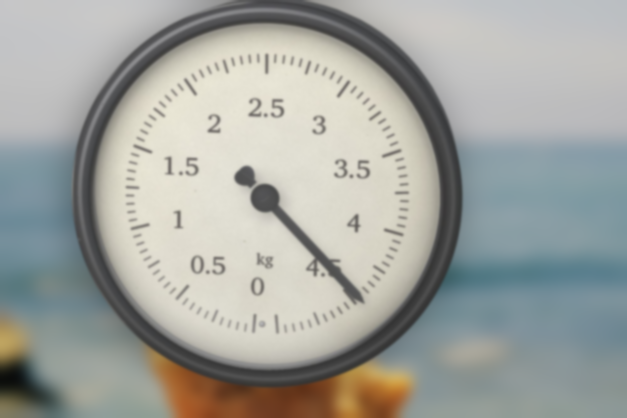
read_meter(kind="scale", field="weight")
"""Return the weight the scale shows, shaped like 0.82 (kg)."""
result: 4.45 (kg)
